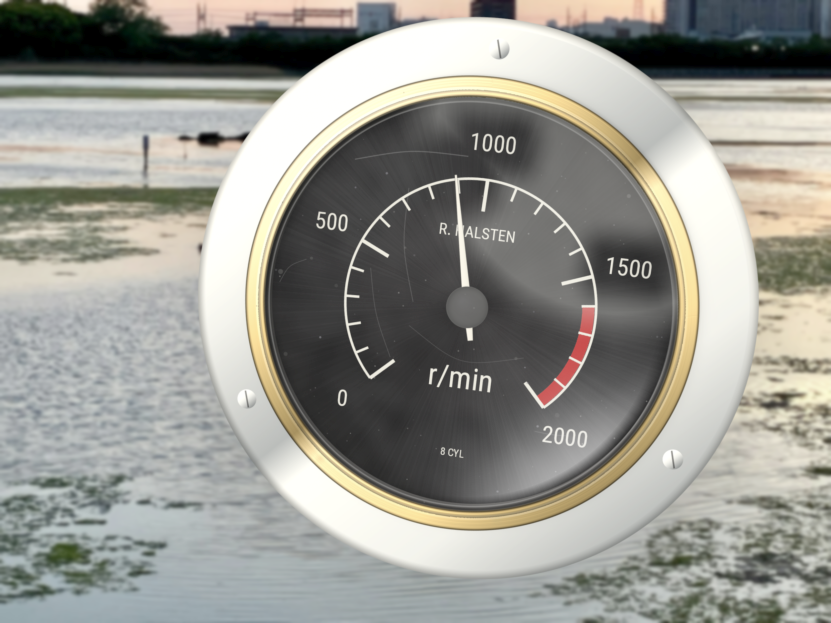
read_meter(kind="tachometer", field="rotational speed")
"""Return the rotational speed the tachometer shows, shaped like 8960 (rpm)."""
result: 900 (rpm)
